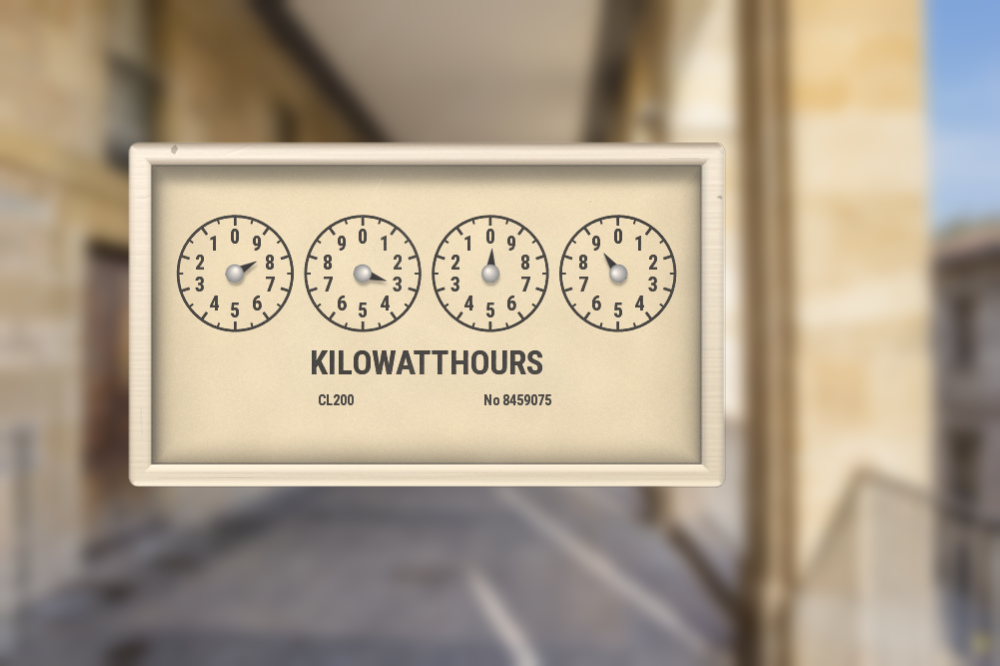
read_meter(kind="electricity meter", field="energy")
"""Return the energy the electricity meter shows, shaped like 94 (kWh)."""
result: 8299 (kWh)
